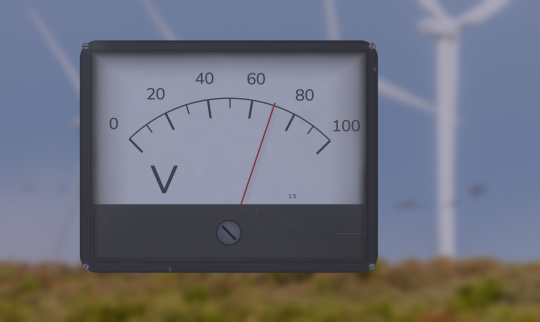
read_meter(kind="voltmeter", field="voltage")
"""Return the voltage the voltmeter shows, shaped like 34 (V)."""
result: 70 (V)
